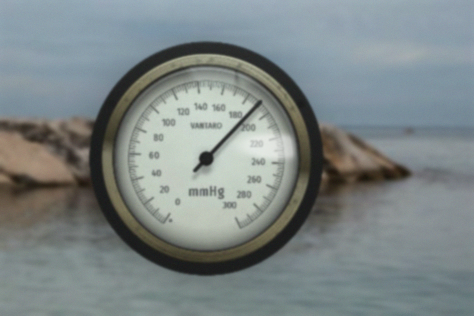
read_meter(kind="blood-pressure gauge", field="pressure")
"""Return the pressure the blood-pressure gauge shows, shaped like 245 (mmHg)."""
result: 190 (mmHg)
